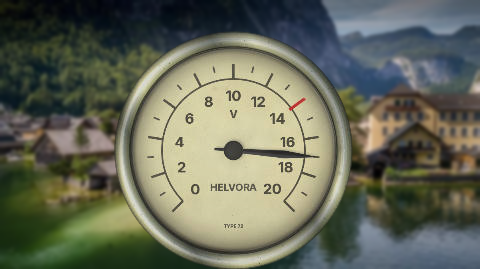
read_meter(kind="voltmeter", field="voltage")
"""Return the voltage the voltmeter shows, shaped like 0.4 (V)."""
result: 17 (V)
